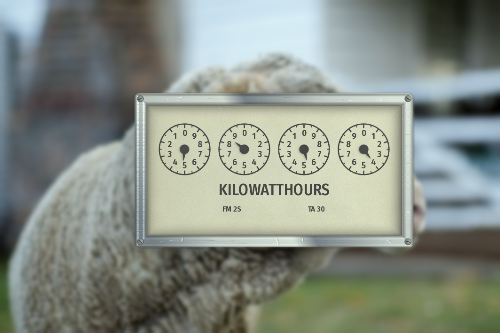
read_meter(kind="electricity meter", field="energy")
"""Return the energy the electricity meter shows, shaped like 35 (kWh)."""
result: 4854 (kWh)
